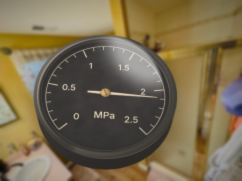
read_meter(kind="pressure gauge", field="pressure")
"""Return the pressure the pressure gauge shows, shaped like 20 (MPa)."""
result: 2.1 (MPa)
